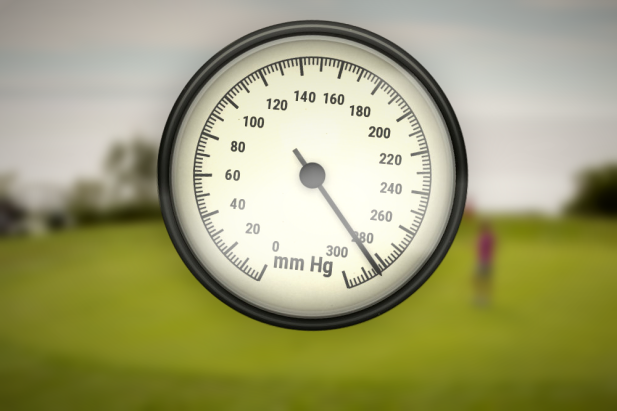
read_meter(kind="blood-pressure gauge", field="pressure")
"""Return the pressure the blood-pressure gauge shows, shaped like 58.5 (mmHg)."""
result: 284 (mmHg)
